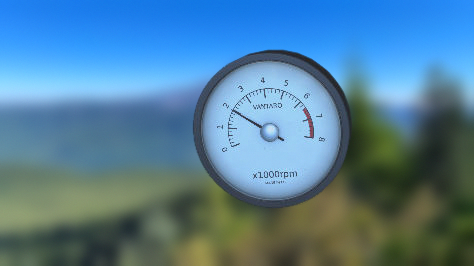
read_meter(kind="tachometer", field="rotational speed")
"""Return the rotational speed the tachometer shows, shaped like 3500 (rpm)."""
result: 2000 (rpm)
